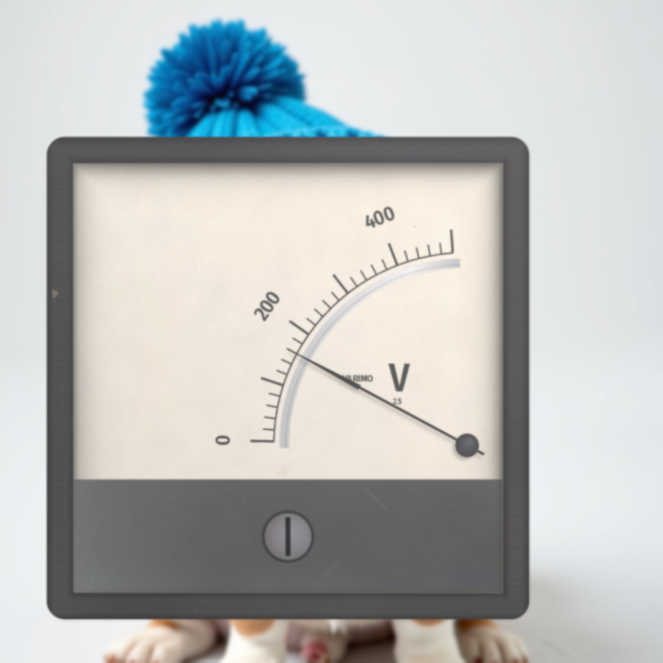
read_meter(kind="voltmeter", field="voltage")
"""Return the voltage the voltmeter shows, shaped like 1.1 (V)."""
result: 160 (V)
